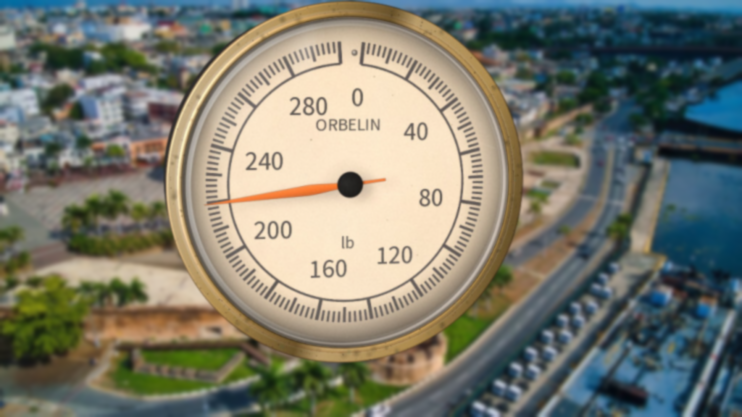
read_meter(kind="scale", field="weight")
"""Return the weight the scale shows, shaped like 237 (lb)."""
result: 220 (lb)
